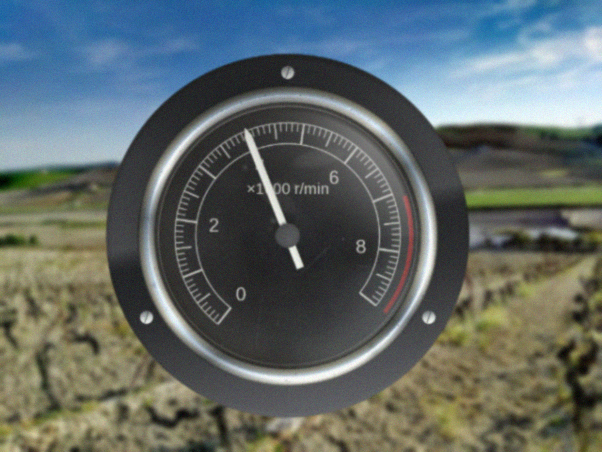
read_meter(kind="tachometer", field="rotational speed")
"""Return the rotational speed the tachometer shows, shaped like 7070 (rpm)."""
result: 4000 (rpm)
